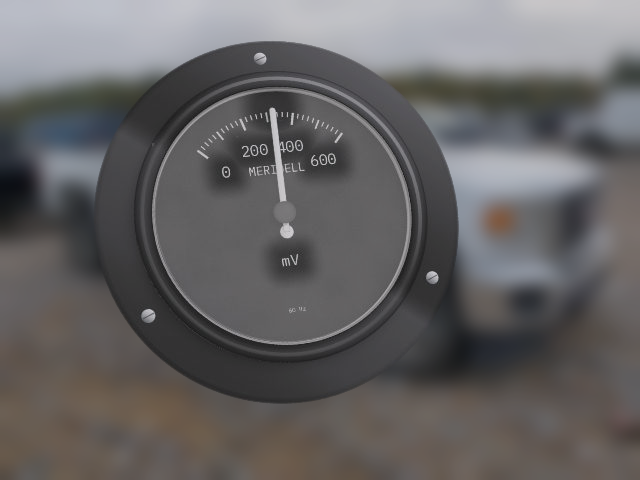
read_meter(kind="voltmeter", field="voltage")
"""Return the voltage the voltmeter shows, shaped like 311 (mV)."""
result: 320 (mV)
